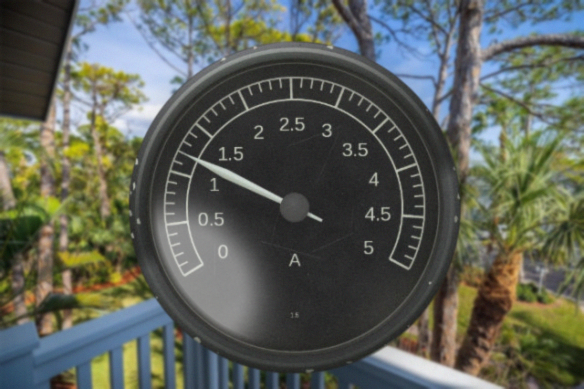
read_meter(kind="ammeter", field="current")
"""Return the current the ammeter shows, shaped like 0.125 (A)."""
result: 1.2 (A)
